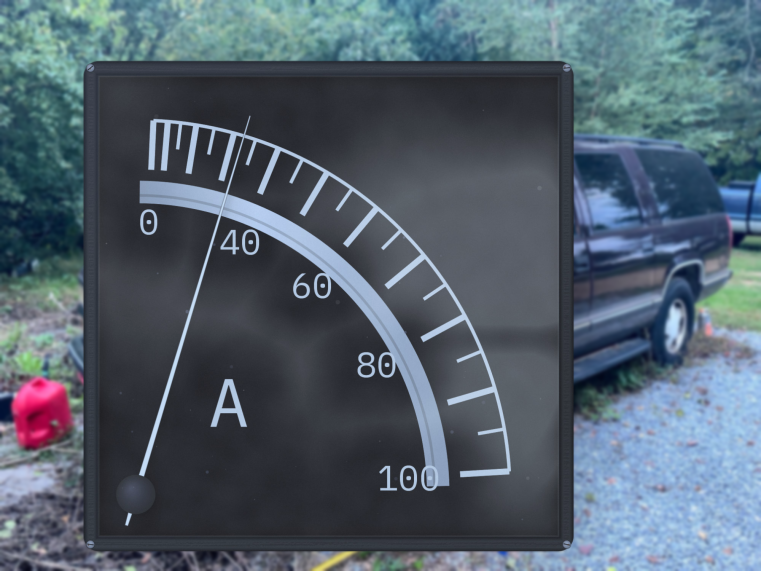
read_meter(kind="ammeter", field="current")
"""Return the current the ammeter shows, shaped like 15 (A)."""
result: 32.5 (A)
